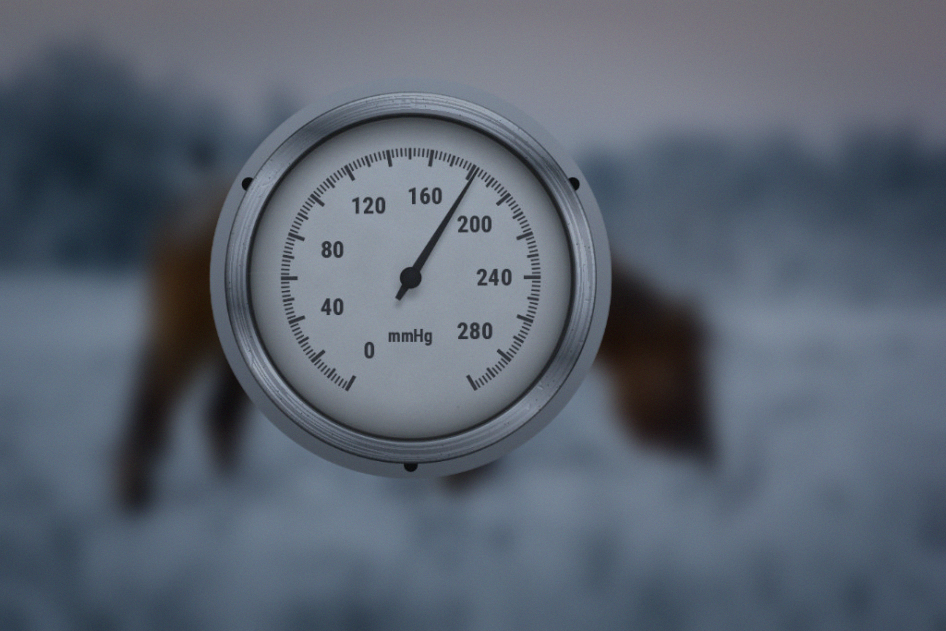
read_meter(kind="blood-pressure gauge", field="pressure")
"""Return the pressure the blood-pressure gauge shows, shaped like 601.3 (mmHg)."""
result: 182 (mmHg)
